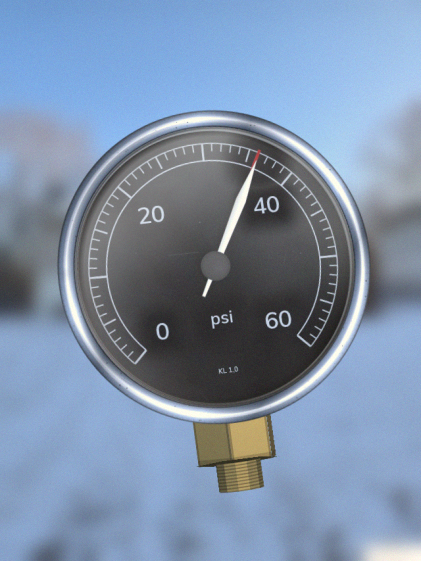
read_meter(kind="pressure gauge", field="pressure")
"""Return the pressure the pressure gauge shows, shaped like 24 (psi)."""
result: 36 (psi)
